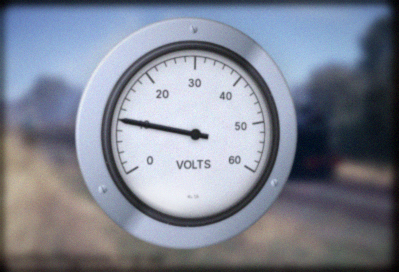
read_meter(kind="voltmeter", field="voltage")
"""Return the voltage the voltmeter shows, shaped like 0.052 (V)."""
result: 10 (V)
